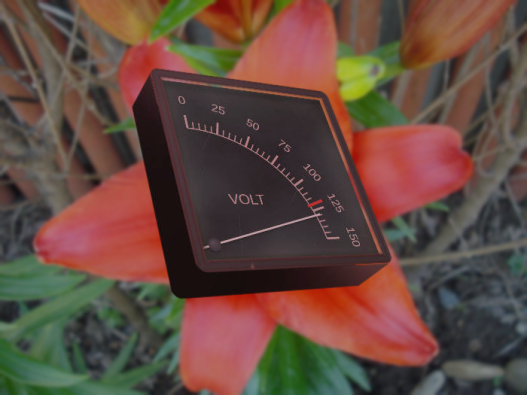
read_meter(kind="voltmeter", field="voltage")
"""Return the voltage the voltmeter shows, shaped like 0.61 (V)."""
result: 130 (V)
